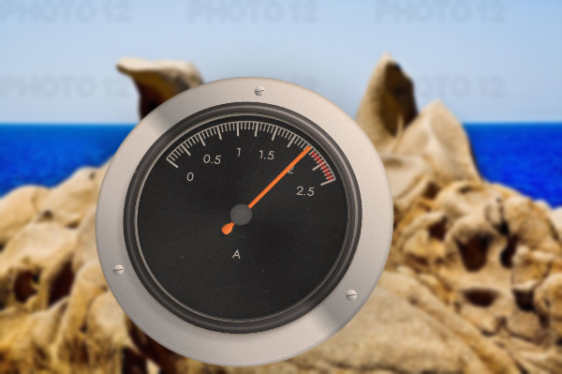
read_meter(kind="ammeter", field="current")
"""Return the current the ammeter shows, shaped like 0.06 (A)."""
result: 2 (A)
